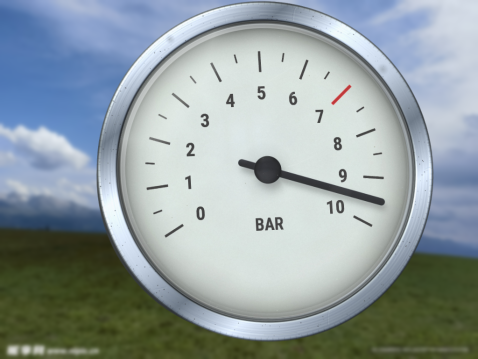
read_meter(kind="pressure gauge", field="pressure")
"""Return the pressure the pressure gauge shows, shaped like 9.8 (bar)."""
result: 9.5 (bar)
